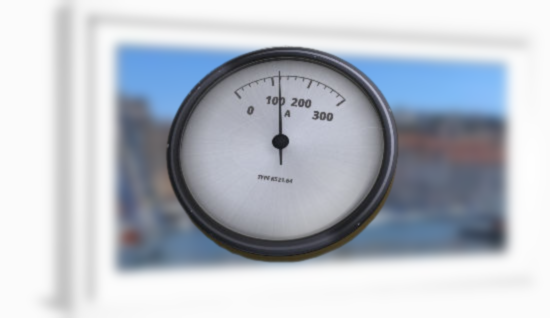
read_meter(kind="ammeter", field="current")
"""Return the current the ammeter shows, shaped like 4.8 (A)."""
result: 120 (A)
